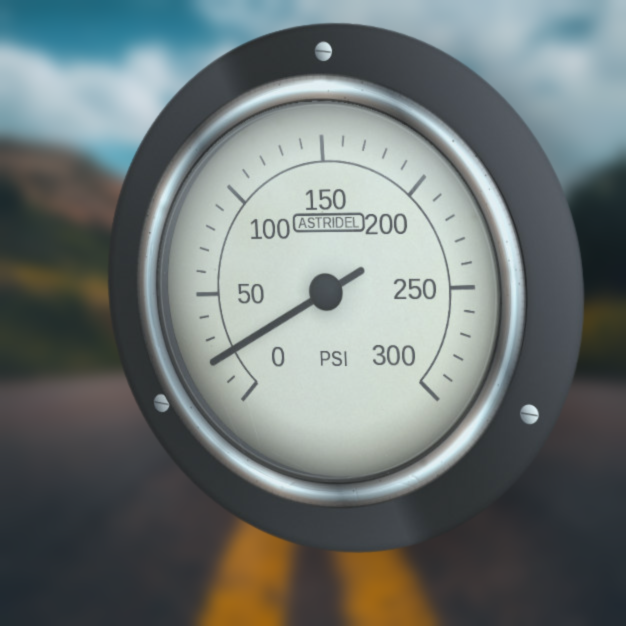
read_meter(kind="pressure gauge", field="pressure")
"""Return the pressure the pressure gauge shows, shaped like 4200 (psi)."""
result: 20 (psi)
